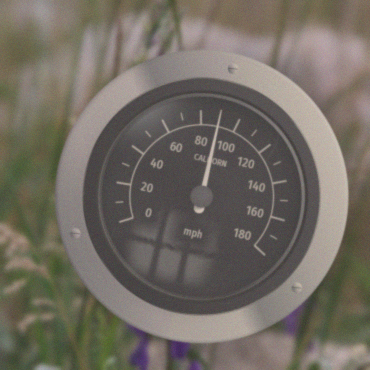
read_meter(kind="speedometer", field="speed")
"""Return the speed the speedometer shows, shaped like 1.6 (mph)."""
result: 90 (mph)
